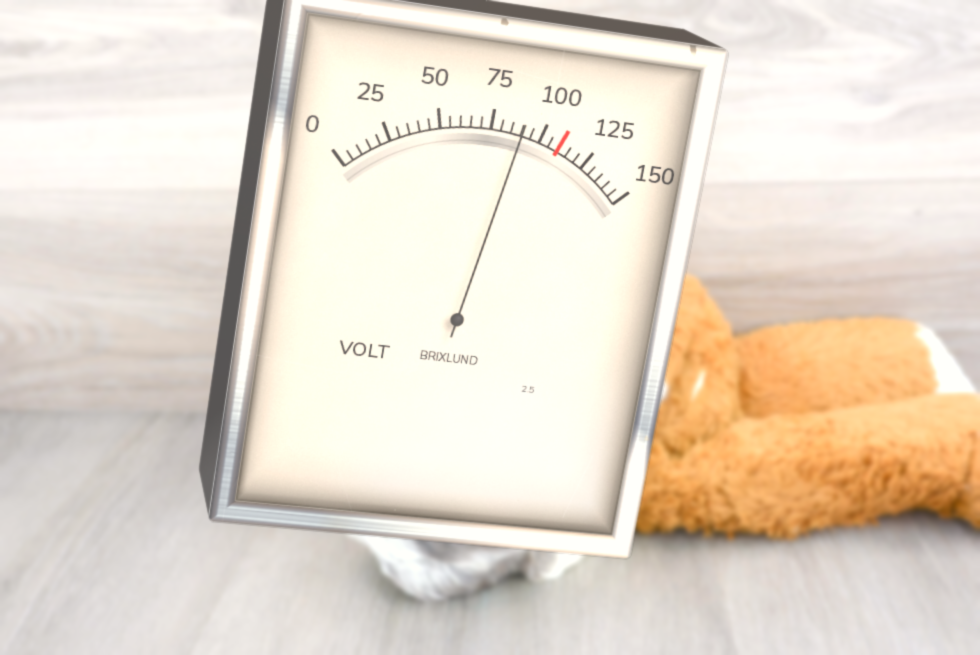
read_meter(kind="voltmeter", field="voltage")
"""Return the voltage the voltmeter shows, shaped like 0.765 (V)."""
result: 90 (V)
